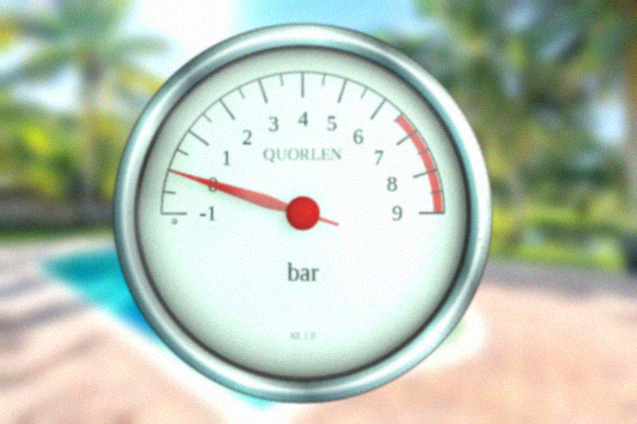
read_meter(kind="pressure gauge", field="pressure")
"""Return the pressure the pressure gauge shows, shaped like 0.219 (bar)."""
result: 0 (bar)
